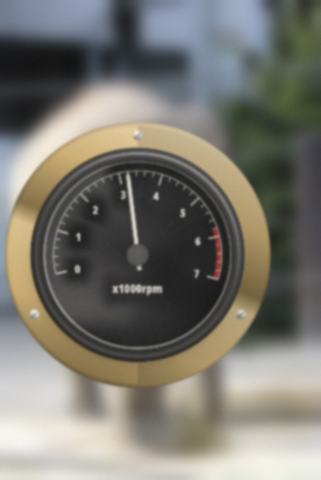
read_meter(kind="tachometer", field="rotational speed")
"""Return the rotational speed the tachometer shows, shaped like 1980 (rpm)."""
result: 3200 (rpm)
